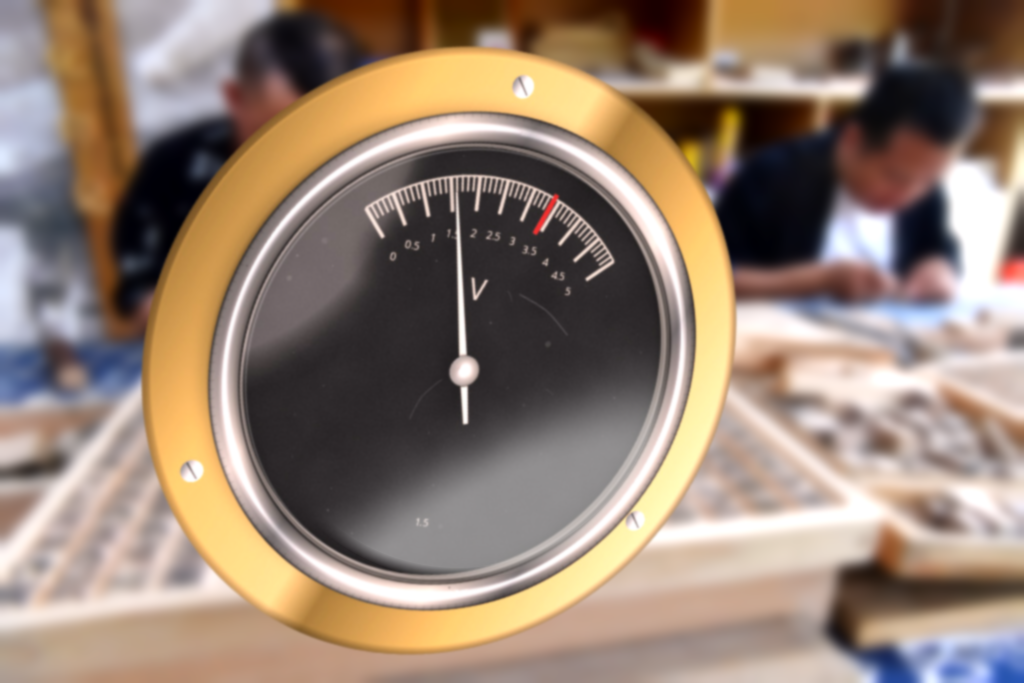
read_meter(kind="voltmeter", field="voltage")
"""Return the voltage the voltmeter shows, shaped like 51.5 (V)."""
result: 1.5 (V)
